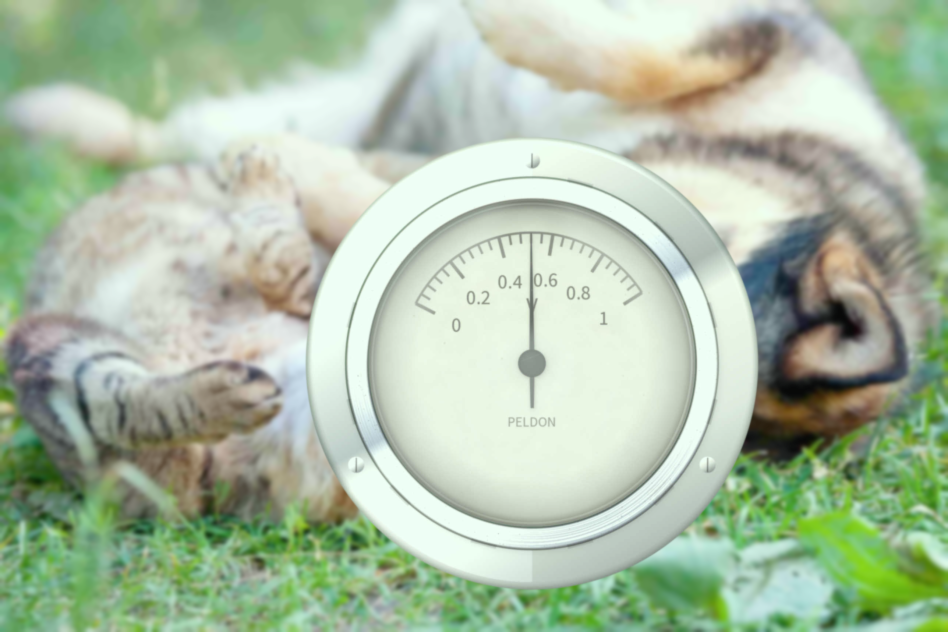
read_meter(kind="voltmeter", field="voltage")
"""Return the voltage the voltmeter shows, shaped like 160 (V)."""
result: 0.52 (V)
